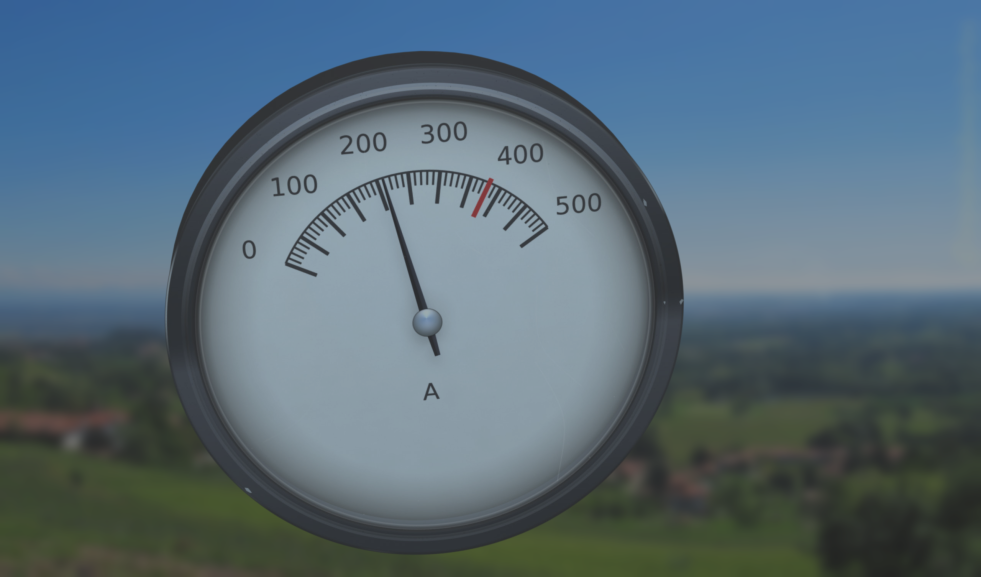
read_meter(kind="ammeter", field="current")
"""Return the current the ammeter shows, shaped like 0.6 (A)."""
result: 210 (A)
